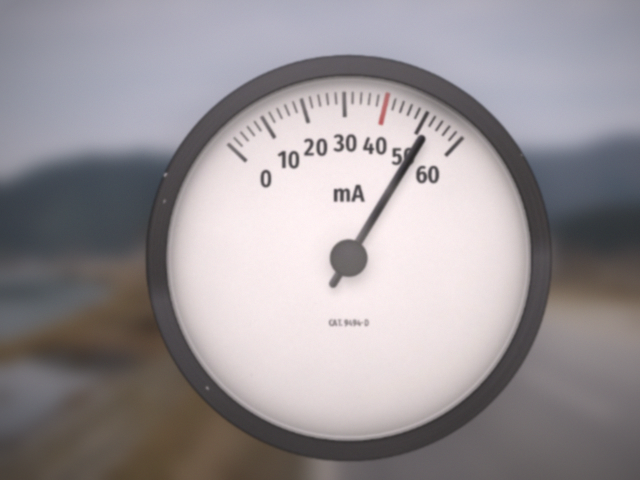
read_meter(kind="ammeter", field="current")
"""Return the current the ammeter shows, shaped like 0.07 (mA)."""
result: 52 (mA)
